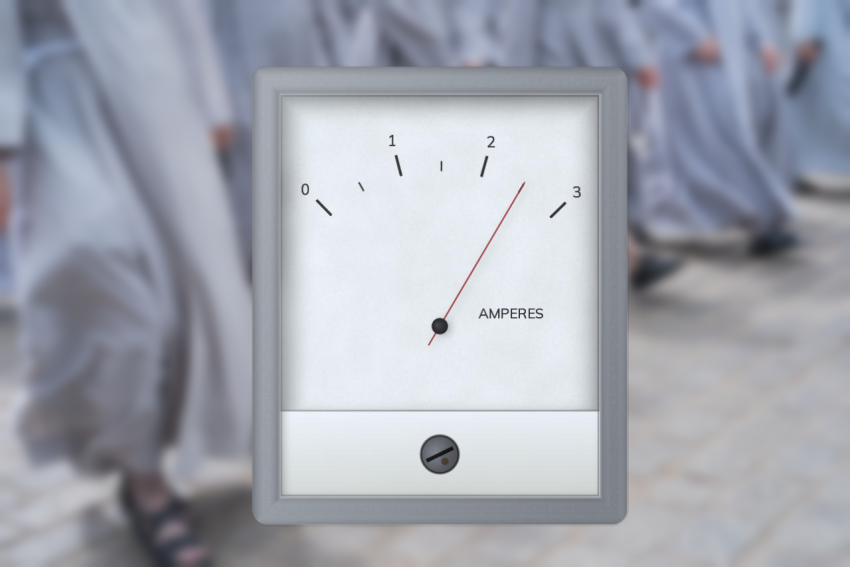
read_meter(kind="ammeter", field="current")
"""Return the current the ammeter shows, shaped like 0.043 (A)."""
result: 2.5 (A)
